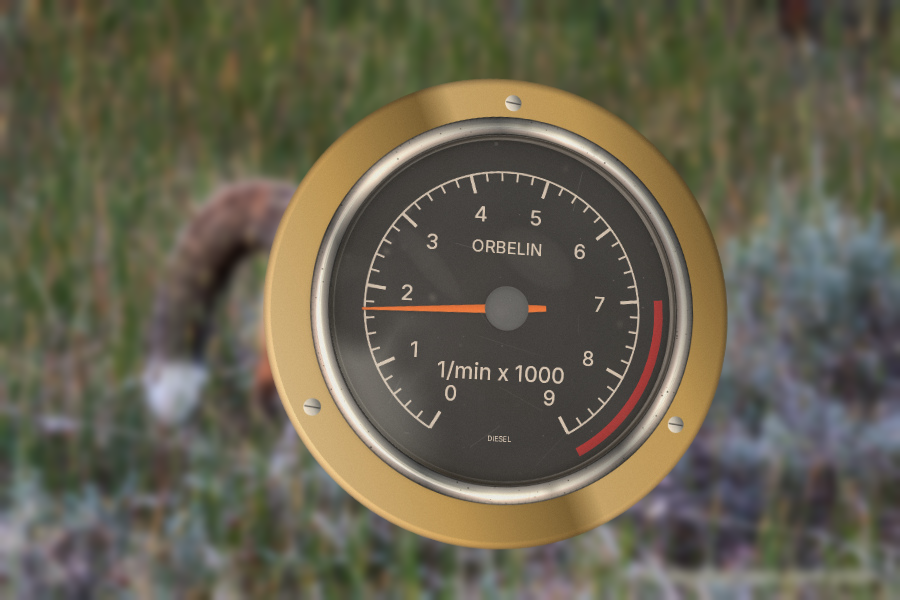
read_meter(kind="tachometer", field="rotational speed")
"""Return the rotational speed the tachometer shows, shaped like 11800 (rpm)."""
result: 1700 (rpm)
